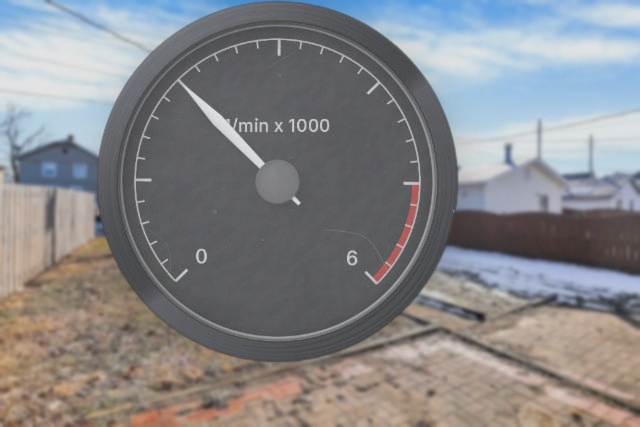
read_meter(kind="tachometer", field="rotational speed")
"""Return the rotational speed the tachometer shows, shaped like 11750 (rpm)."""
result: 2000 (rpm)
